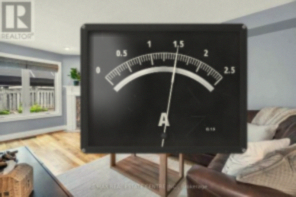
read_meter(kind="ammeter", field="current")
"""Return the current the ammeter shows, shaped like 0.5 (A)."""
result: 1.5 (A)
